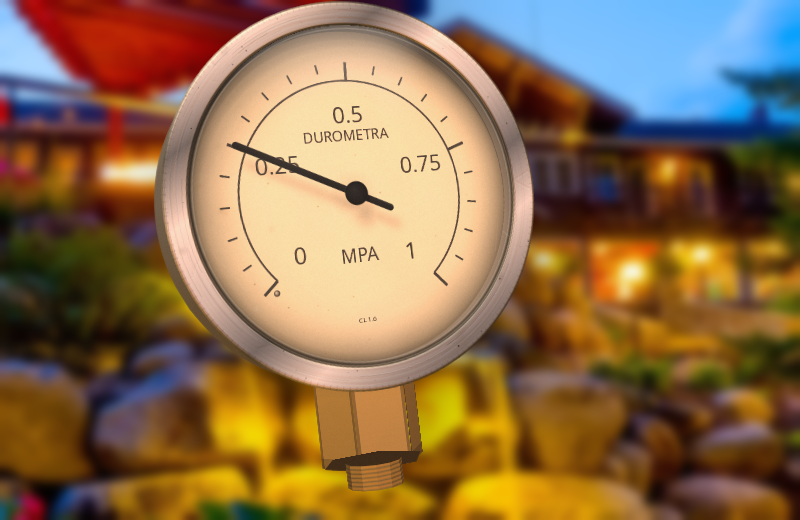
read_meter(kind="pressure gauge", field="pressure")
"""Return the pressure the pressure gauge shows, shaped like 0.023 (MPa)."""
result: 0.25 (MPa)
